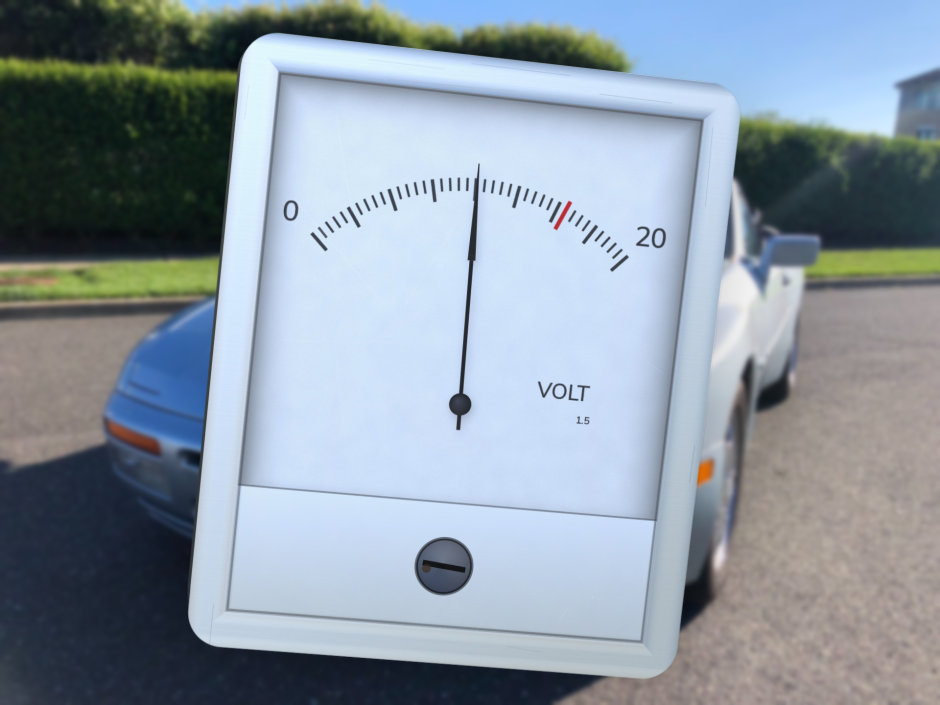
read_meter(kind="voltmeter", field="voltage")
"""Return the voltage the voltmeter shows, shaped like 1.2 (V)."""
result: 10 (V)
